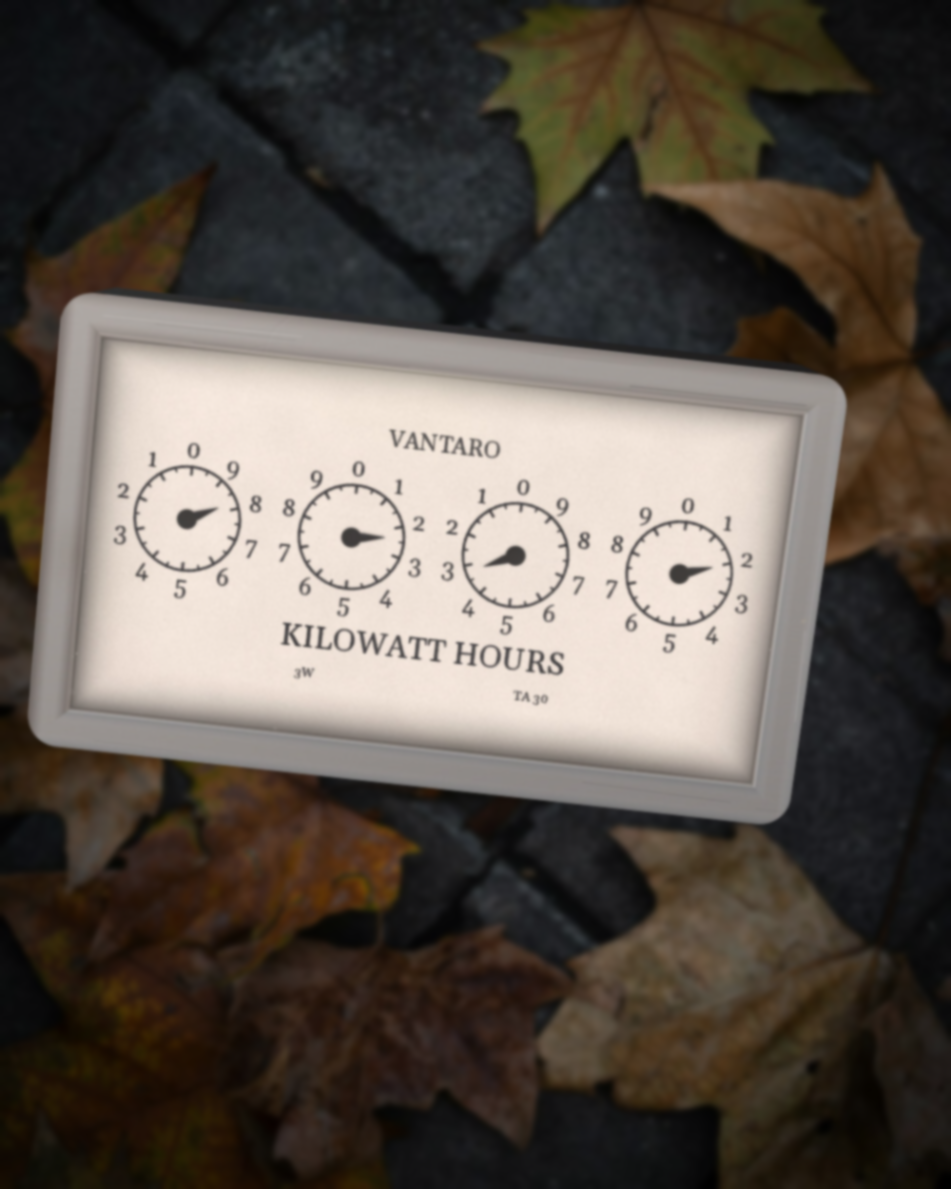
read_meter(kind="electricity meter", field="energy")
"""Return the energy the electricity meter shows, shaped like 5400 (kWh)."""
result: 8232 (kWh)
